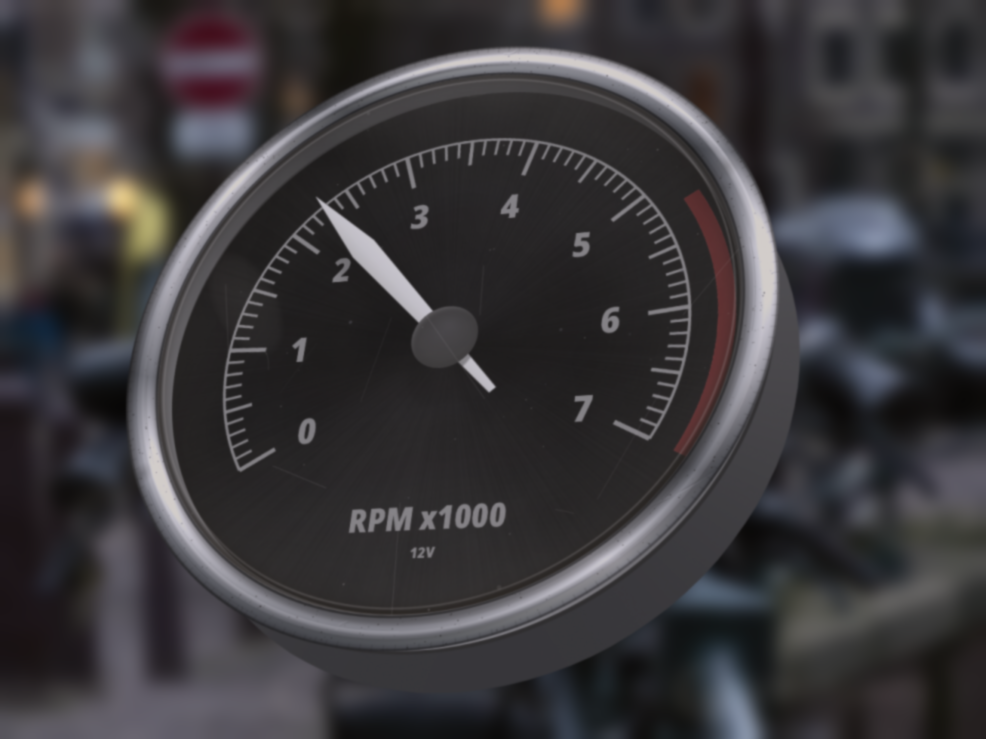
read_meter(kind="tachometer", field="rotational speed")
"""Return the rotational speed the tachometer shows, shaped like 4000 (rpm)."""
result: 2300 (rpm)
